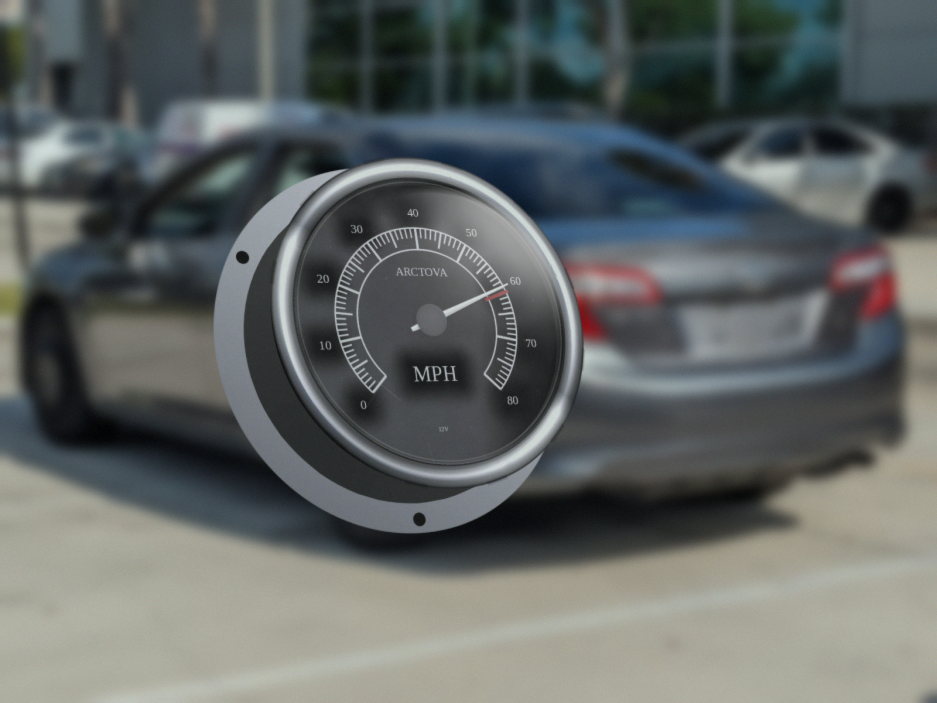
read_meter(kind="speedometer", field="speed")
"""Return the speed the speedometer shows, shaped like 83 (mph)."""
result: 60 (mph)
